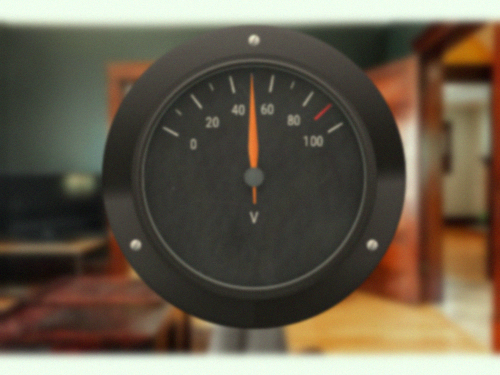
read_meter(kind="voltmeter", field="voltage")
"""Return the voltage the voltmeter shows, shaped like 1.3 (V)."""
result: 50 (V)
